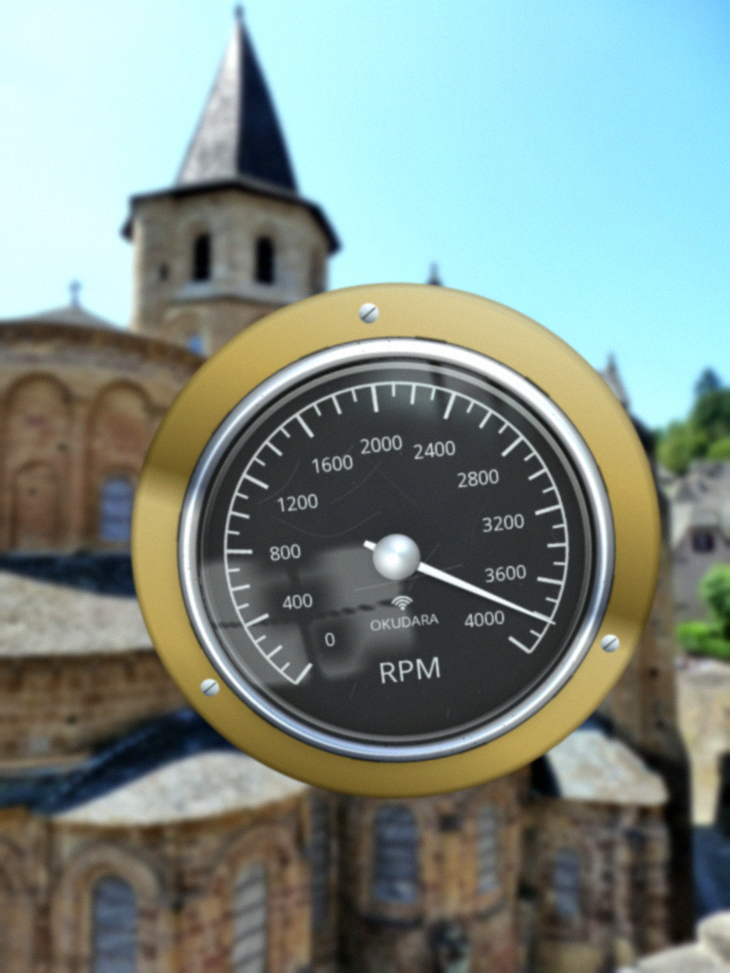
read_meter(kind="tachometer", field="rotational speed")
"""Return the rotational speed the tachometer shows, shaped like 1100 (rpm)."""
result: 3800 (rpm)
